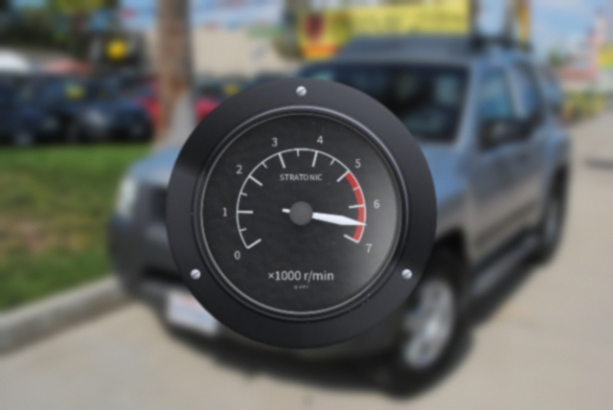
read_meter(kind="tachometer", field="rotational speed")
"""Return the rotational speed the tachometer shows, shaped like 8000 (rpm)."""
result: 6500 (rpm)
